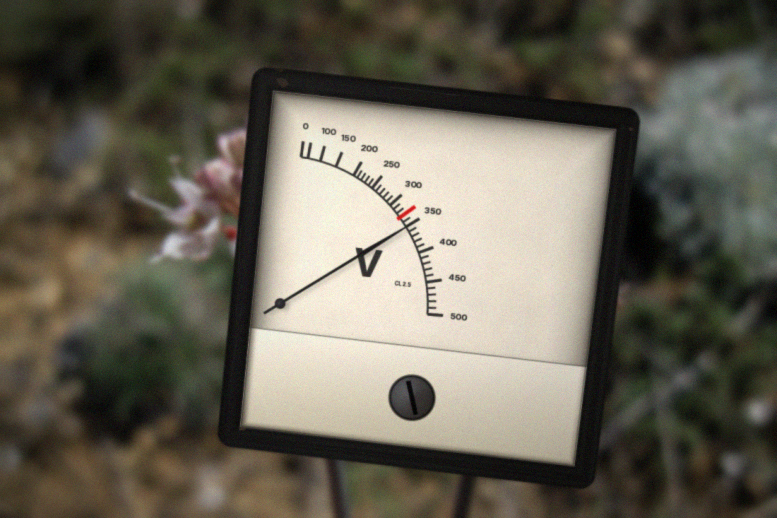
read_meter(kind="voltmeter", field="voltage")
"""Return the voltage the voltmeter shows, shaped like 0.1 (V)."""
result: 350 (V)
